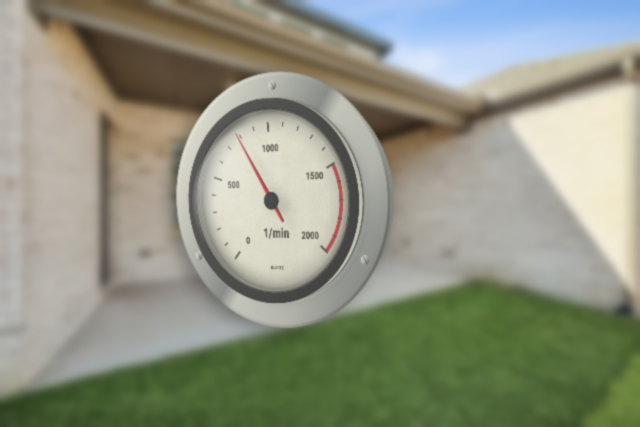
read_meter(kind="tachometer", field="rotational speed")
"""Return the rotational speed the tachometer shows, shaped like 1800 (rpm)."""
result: 800 (rpm)
